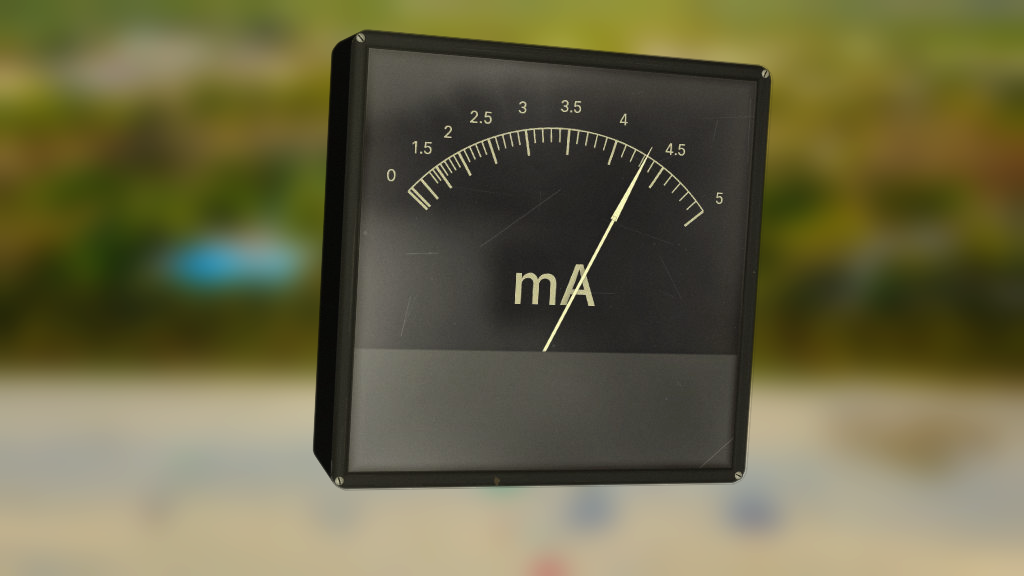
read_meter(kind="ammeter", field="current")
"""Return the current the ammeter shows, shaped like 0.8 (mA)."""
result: 4.3 (mA)
